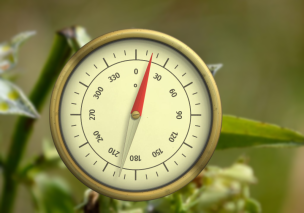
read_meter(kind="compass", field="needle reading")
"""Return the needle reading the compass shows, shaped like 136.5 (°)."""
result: 15 (°)
